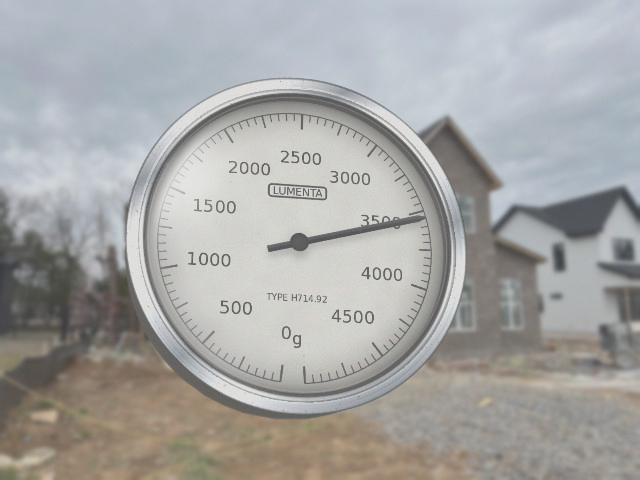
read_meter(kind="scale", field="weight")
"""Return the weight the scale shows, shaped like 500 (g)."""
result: 3550 (g)
